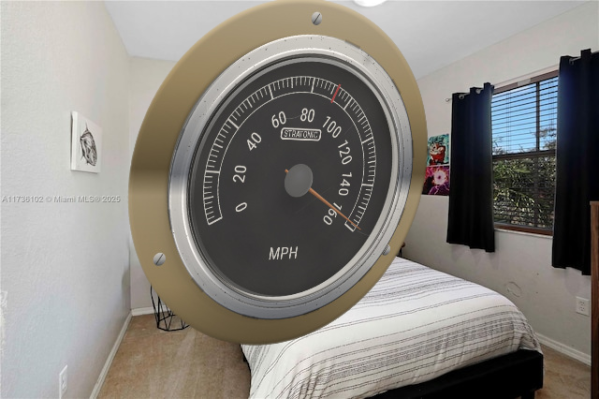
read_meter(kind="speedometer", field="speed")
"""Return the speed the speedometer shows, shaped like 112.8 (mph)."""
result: 158 (mph)
